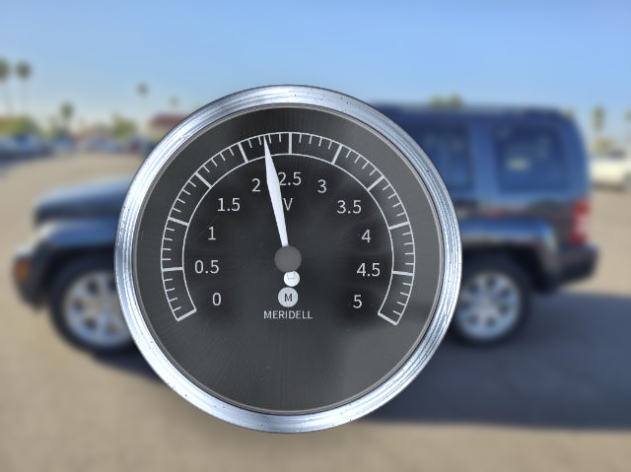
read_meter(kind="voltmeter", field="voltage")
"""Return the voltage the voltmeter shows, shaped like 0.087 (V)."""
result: 2.25 (V)
